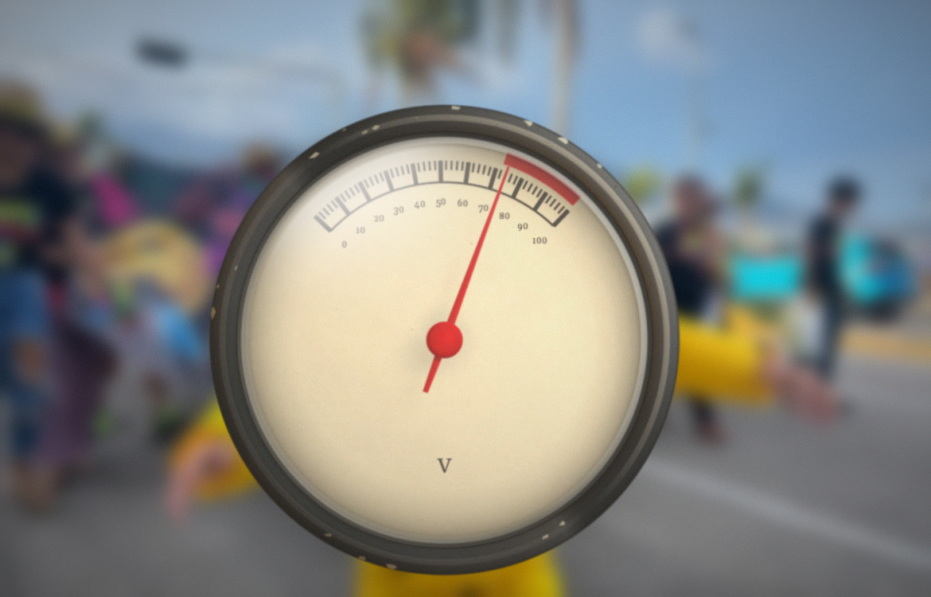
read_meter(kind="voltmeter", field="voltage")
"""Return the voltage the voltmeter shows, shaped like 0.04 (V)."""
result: 74 (V)
